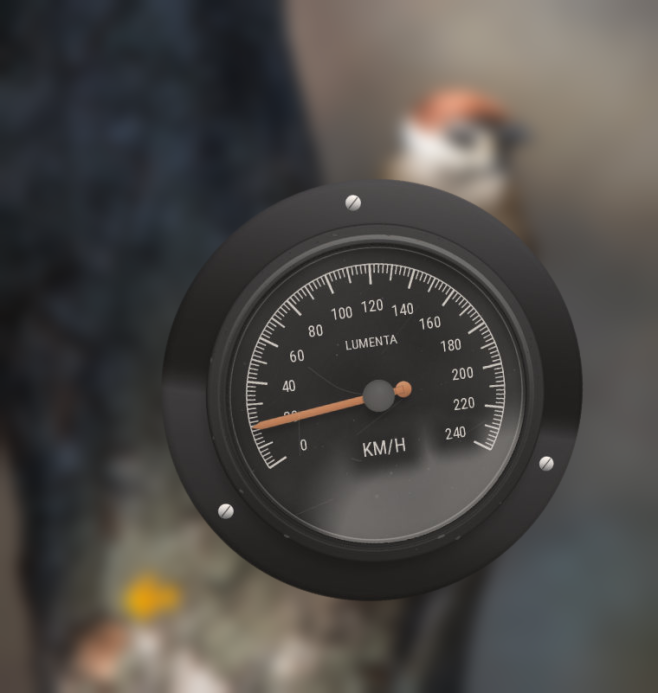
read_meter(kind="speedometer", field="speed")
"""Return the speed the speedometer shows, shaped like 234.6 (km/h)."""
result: 20 (km/h)
